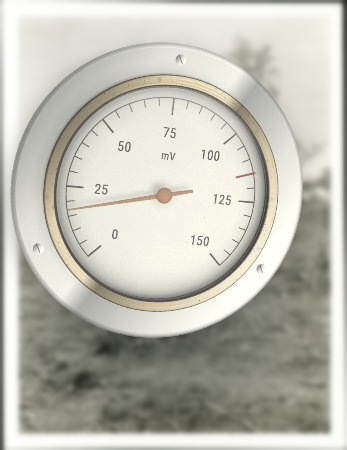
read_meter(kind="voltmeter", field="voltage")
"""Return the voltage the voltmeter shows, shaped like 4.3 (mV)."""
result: 17.5 (mV)
